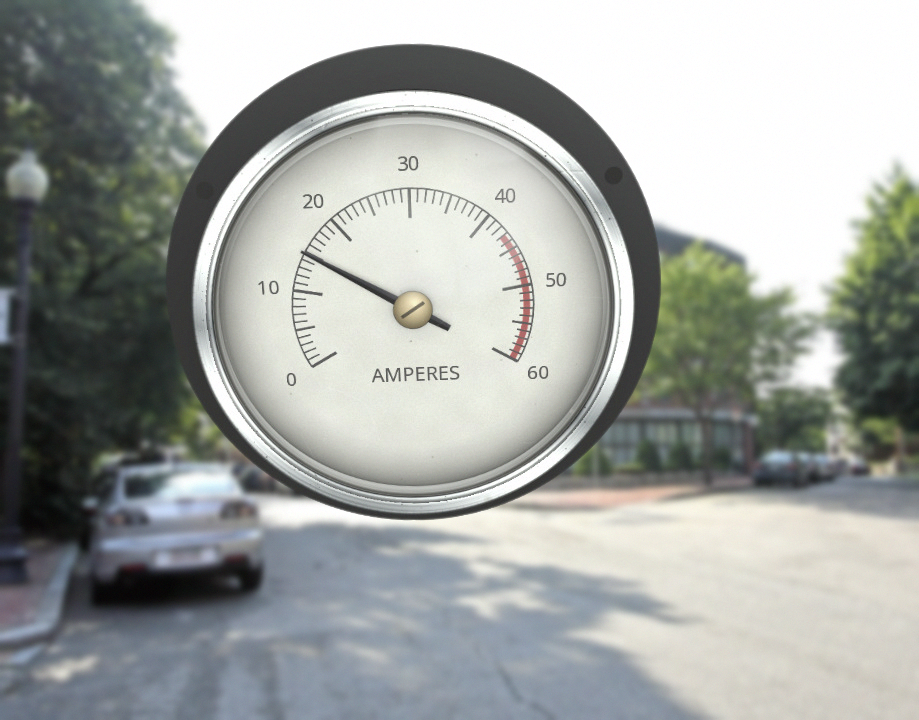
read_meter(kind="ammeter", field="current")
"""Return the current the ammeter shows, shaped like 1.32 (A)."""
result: 15 (A)
